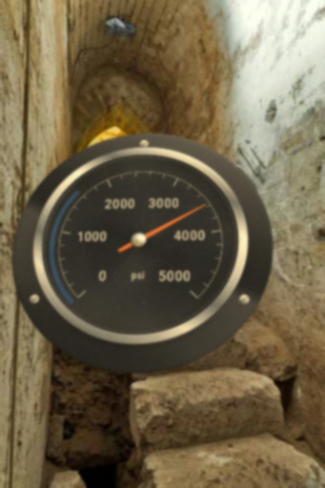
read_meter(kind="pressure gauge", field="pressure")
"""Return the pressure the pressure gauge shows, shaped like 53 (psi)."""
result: 3600 (psi)
